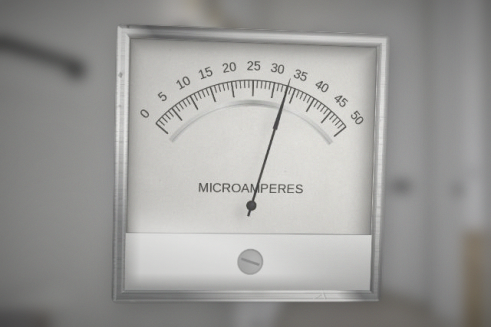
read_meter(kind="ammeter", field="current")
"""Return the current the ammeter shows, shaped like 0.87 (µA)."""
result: 33 (µA)
